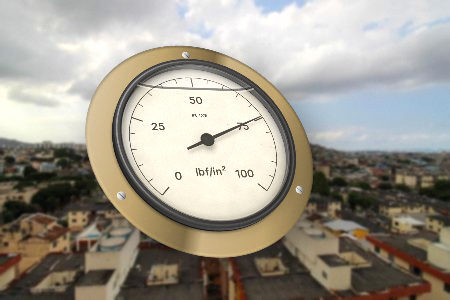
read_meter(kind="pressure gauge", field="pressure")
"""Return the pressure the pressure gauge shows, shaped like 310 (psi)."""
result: 75 (psi)
